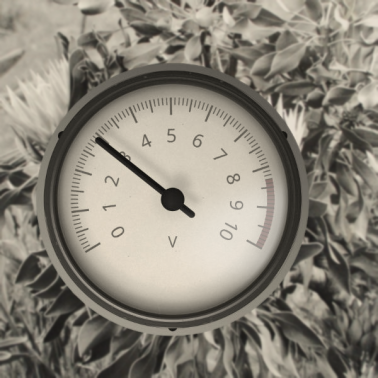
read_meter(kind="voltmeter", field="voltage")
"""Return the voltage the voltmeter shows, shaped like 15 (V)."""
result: 2.9 (V)
